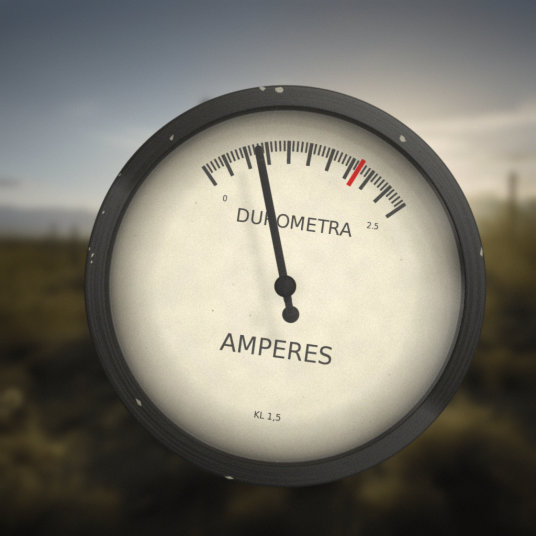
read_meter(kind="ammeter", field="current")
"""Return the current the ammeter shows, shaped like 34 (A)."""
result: 0.65 (A)
